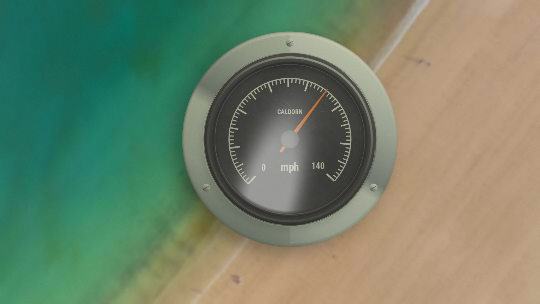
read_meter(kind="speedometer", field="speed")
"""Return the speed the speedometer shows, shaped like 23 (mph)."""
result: 90 (mph)
